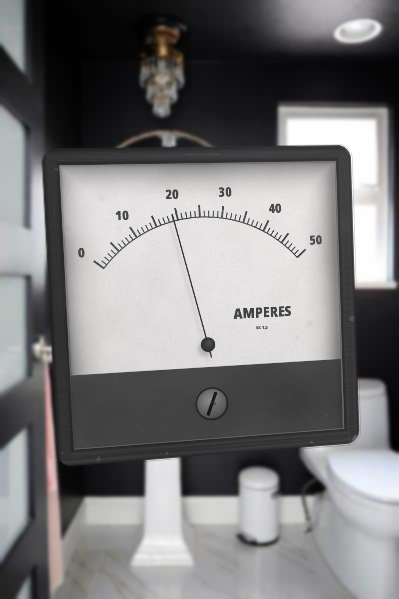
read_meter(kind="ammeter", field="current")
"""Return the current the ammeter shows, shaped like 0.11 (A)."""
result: 19 (A)
